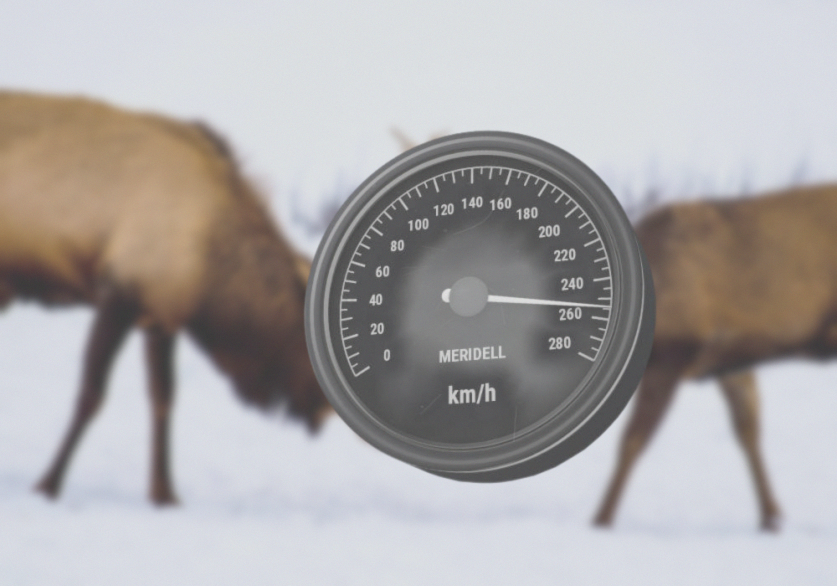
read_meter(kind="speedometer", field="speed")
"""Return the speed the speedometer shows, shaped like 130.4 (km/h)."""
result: 255 (km/h)
